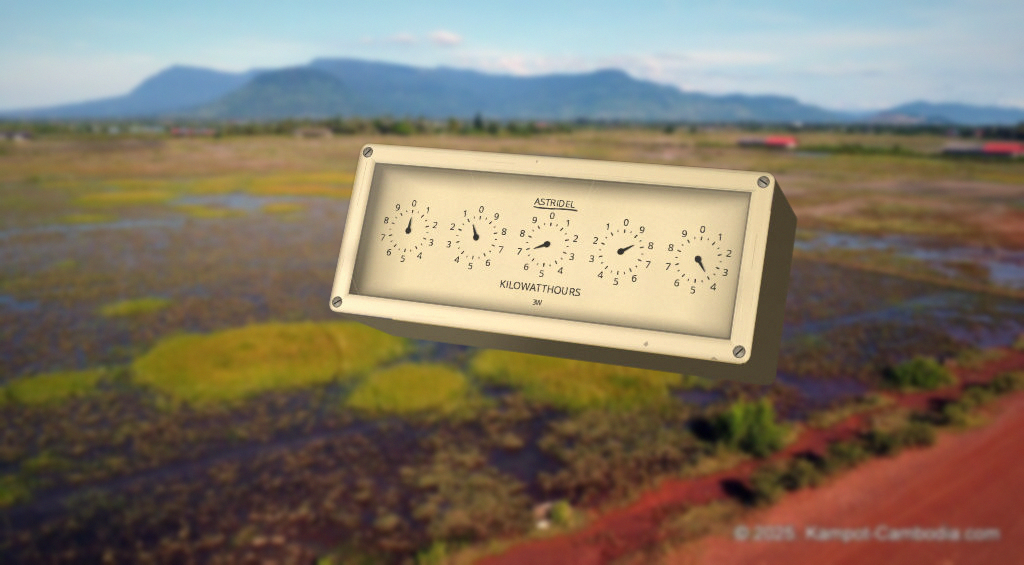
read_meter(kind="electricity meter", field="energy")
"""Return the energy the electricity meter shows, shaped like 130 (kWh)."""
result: 684 (kWh)
